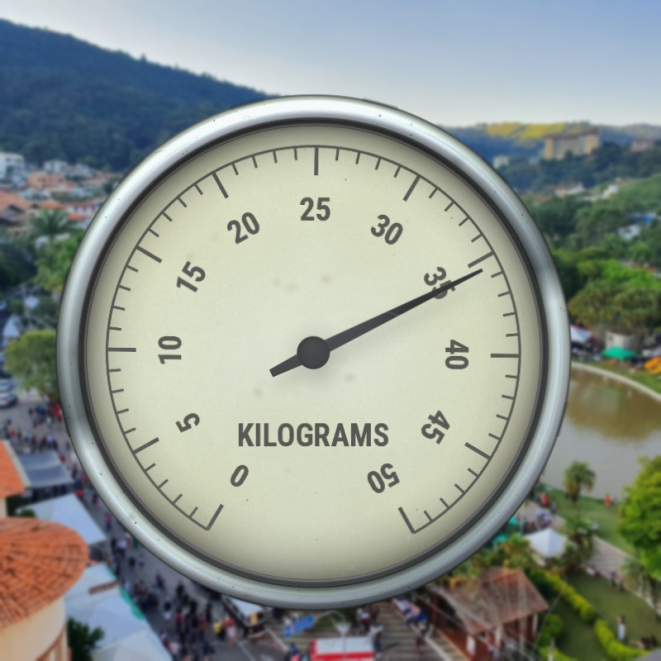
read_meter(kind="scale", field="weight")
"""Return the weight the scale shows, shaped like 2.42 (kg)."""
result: 35.5 (kg)
